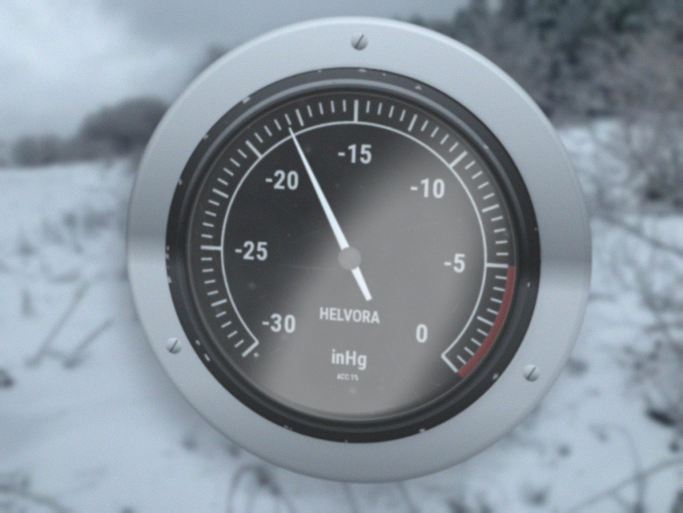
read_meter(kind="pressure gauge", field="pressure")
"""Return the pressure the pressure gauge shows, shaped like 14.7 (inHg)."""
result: -18 (inHg)
